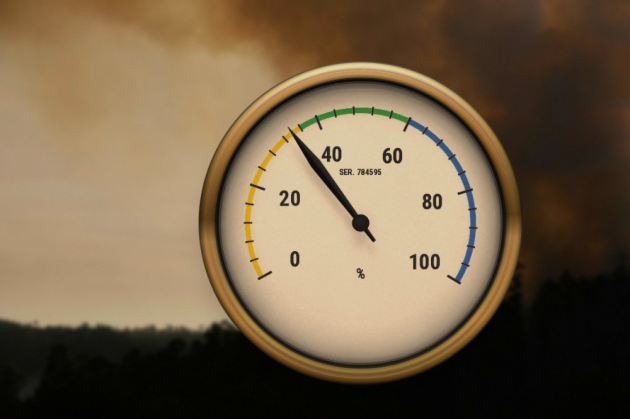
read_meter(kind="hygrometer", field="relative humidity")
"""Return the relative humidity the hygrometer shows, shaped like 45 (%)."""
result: 34 (%)
